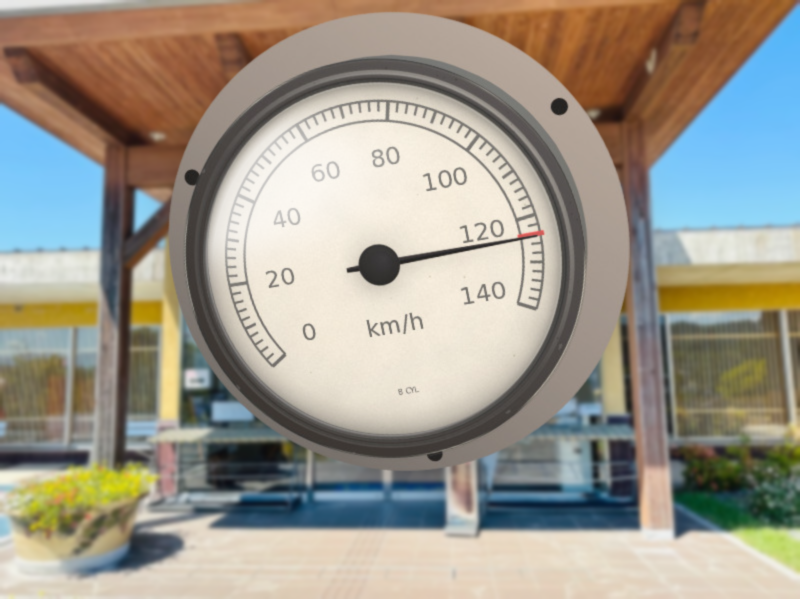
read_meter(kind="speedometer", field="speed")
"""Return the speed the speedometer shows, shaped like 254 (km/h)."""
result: 124 (km/h)
